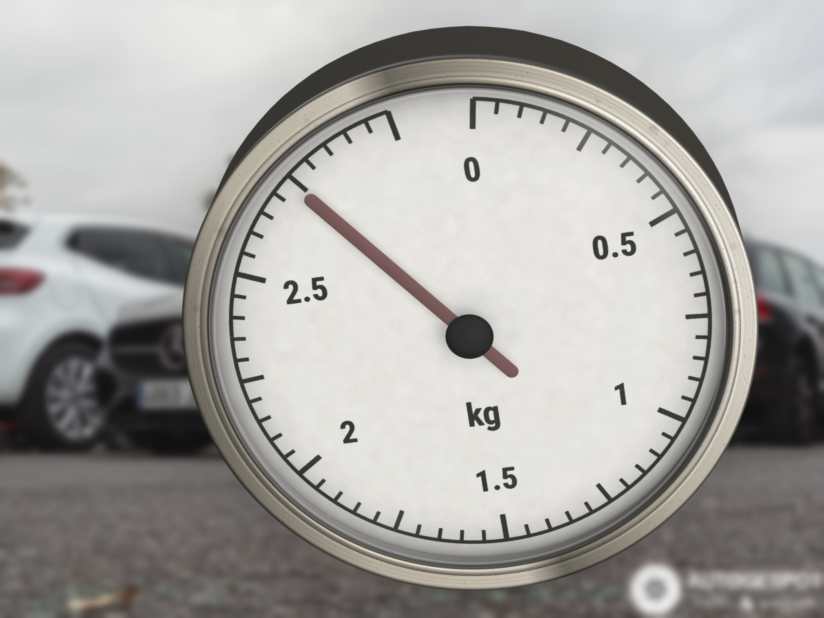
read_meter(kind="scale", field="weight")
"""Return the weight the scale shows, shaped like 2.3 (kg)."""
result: 2.75 (kg)
